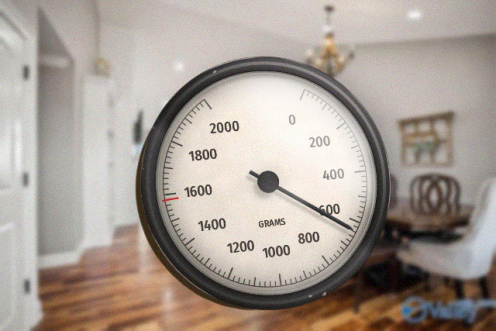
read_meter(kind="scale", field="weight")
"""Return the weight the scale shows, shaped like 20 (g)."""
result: 640 (g)
